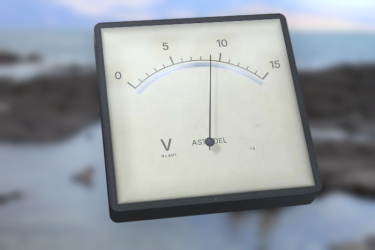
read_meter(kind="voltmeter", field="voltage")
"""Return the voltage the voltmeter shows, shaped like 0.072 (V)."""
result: 9 (V)
